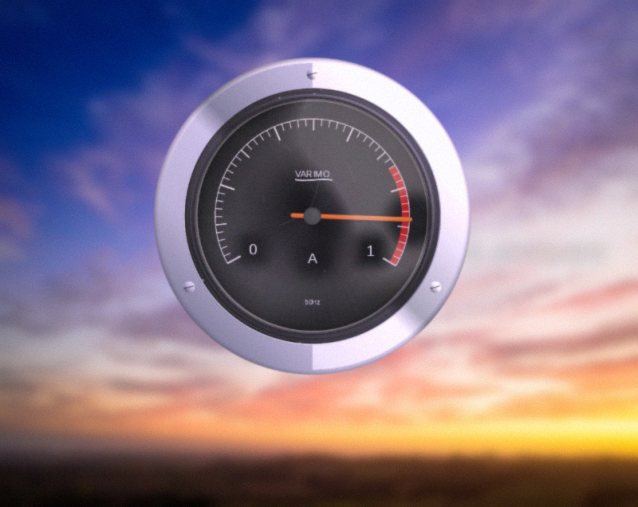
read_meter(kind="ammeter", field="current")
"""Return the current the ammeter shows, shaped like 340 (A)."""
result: 0.88 (A)
